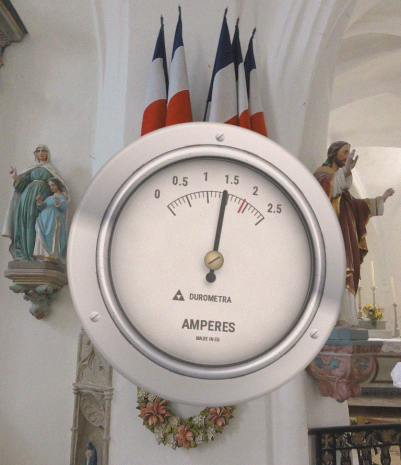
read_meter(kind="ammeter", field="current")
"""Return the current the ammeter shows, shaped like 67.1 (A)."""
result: 1.4 (A)
